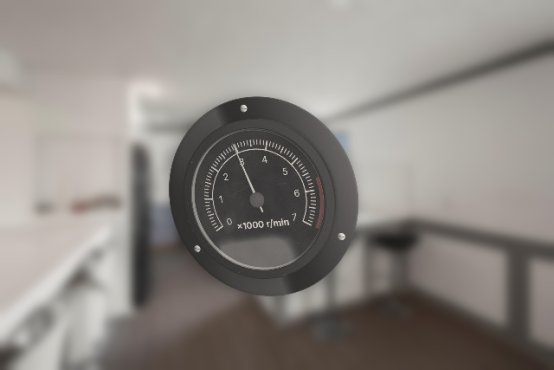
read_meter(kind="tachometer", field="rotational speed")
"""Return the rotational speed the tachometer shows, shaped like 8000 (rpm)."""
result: 3000 (rpm)
